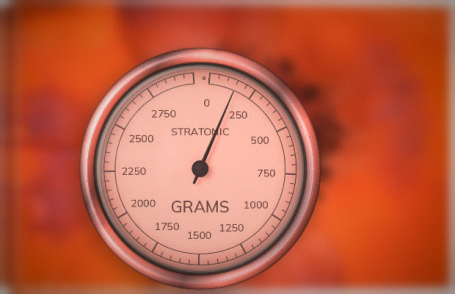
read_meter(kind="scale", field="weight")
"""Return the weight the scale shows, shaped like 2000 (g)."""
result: 150 (g)
